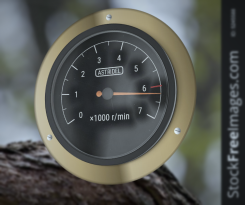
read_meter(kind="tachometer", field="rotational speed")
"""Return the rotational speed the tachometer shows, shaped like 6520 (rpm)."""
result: 6250 (rpm)
